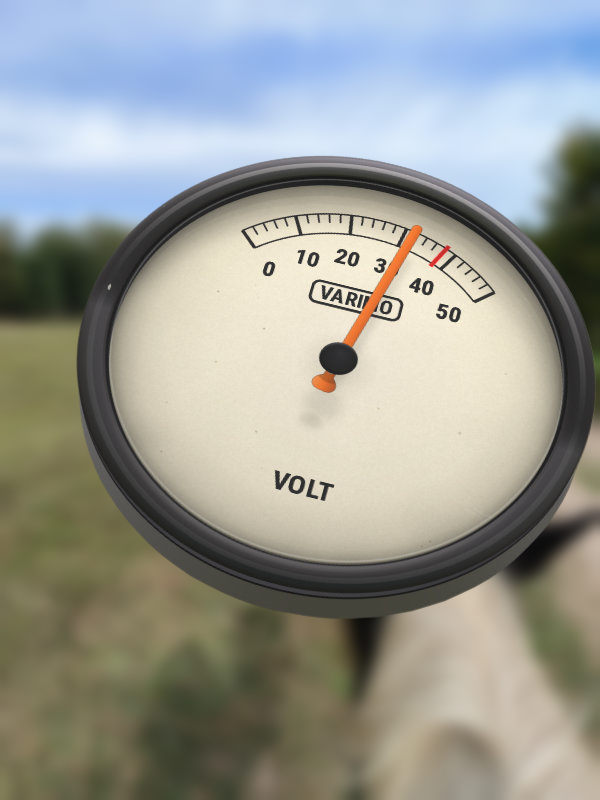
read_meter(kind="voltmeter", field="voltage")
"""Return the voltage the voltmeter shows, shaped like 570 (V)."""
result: 32 (V)
